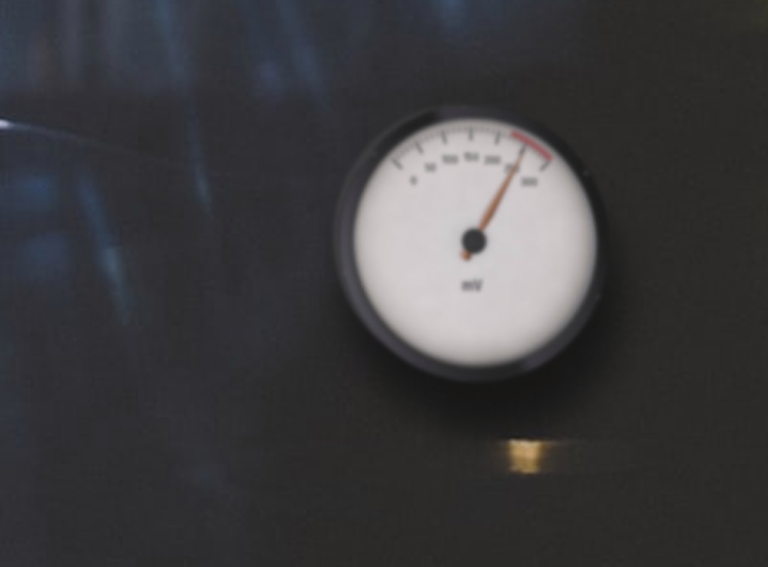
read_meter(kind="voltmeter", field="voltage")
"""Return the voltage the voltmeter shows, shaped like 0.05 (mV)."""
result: 250 (mV)
